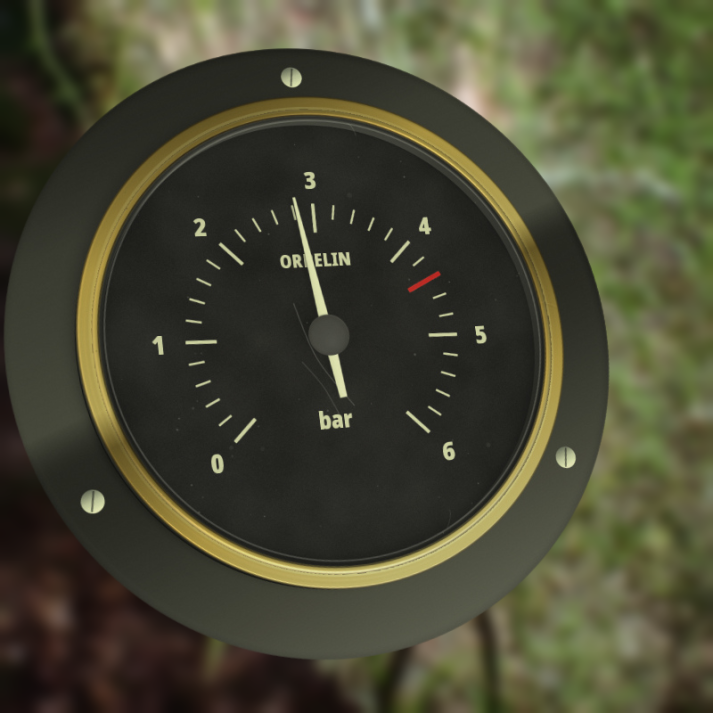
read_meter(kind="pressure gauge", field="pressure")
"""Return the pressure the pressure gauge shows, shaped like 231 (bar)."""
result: 2.8 (bar)
